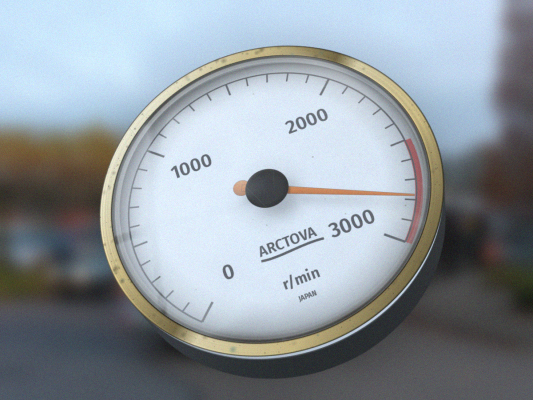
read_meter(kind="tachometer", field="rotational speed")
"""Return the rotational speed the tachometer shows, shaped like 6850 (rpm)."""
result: 2800 (rpm)
